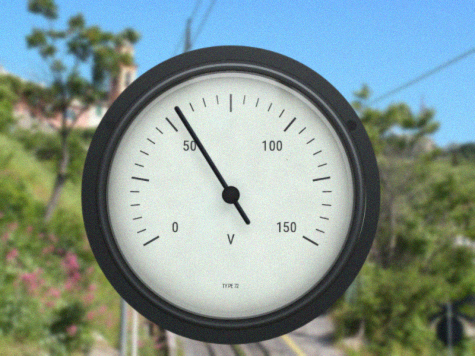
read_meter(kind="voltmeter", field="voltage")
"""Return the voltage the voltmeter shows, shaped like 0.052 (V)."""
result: 55 (V)
